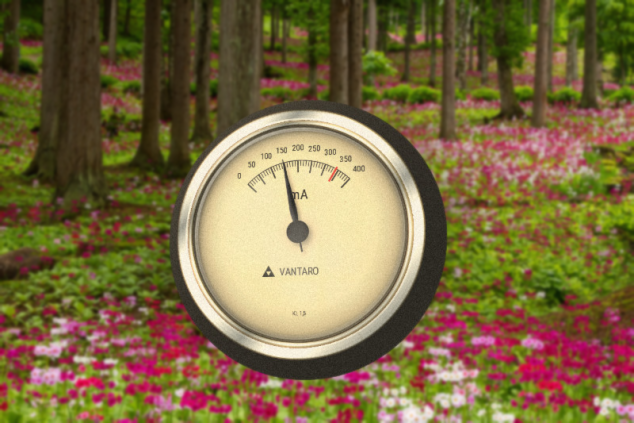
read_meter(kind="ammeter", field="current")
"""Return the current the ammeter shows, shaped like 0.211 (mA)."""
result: 150 (mA)
